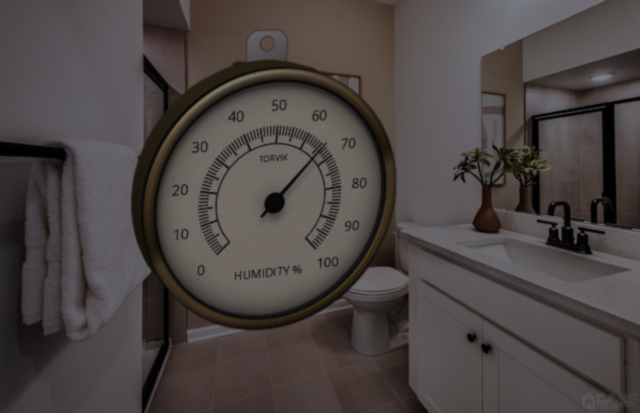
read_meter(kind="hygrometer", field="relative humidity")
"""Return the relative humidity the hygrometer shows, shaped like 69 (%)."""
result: 65 (%)
